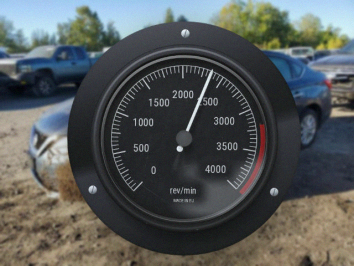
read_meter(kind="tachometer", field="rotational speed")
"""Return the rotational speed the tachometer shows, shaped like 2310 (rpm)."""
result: 2350 (rpm)
